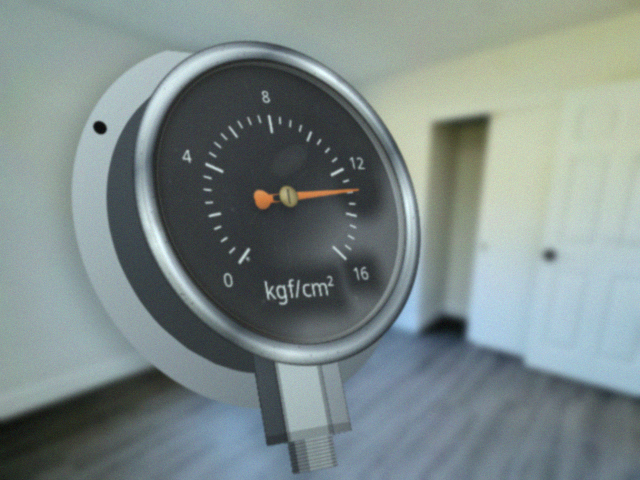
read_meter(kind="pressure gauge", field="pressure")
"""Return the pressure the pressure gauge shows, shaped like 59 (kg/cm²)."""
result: 13 (kg/cm²)
